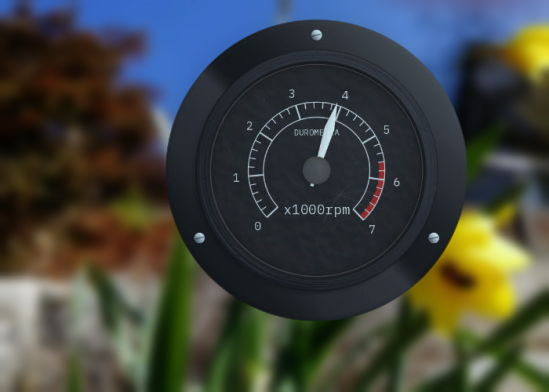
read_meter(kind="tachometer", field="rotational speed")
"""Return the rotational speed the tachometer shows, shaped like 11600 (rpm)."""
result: 3900 (rpm)
